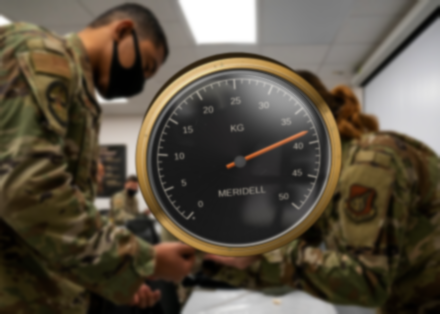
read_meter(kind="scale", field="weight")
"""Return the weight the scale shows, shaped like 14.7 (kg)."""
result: 38 (kg)
